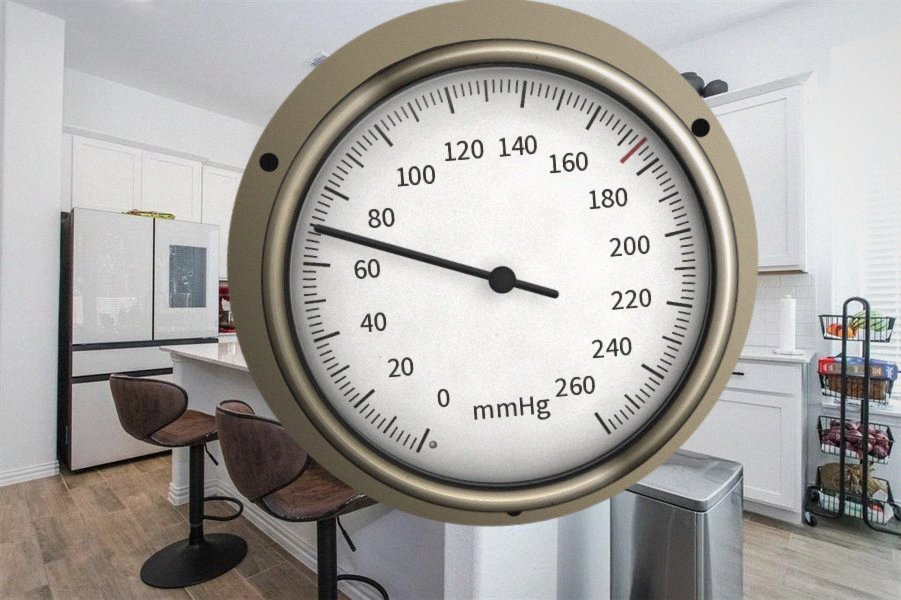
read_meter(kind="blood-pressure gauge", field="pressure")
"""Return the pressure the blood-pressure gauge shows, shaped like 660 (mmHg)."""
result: 70 (mmHg)
